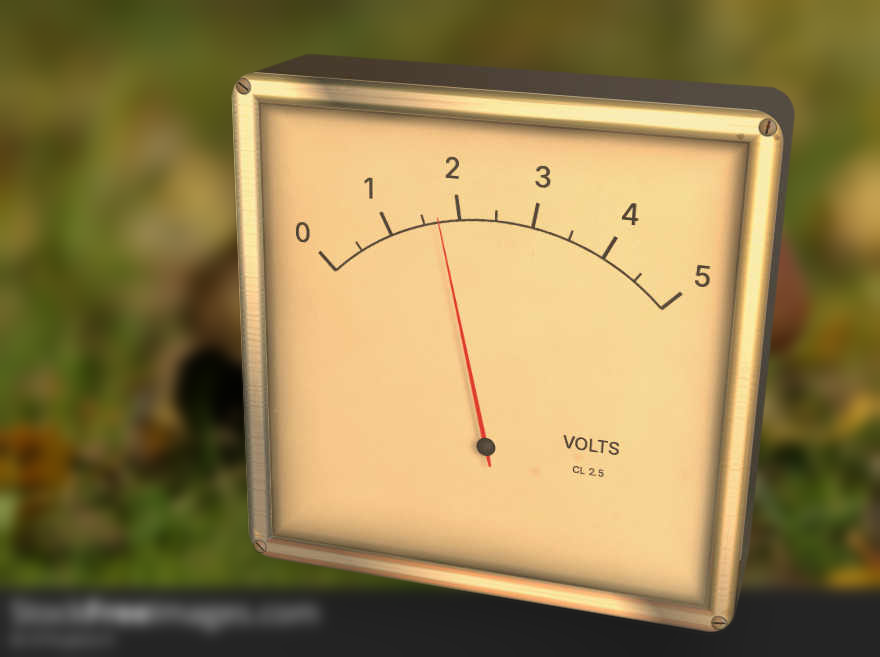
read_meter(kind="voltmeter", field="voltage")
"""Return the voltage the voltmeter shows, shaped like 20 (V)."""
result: 1.75 (V)
